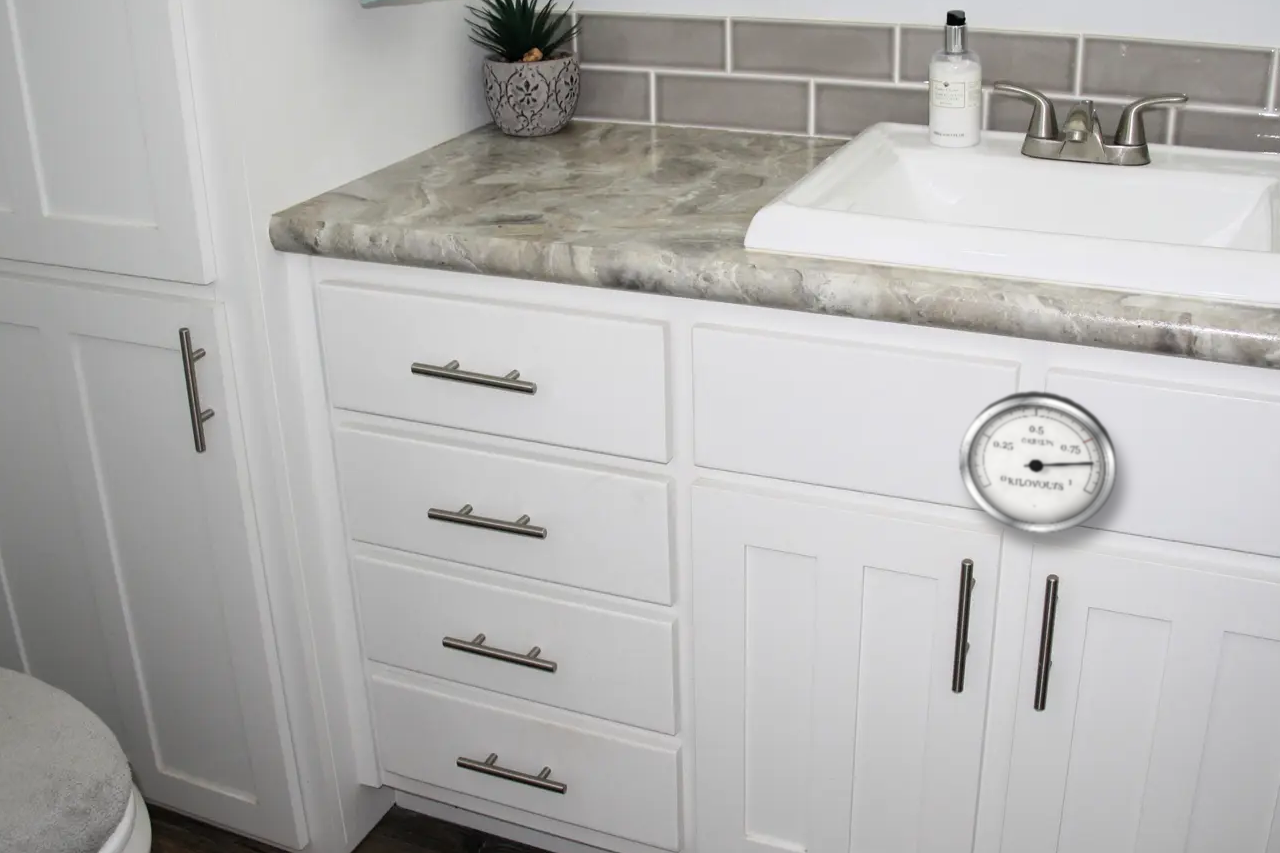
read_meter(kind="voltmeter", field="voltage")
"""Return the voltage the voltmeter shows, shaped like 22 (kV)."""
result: 0.85 (kV)
